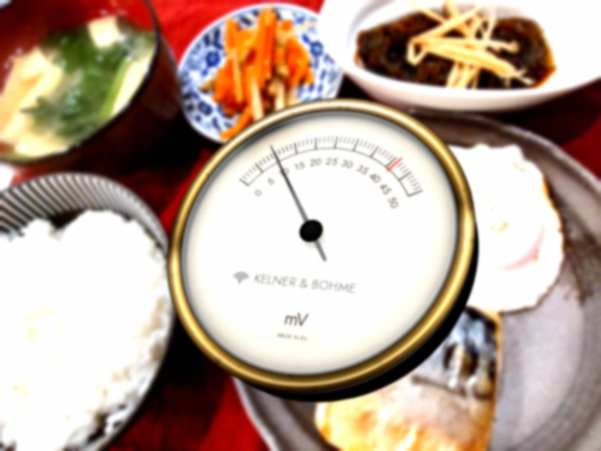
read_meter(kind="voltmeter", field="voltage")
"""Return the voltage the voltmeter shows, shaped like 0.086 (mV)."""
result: 10 (mV)
